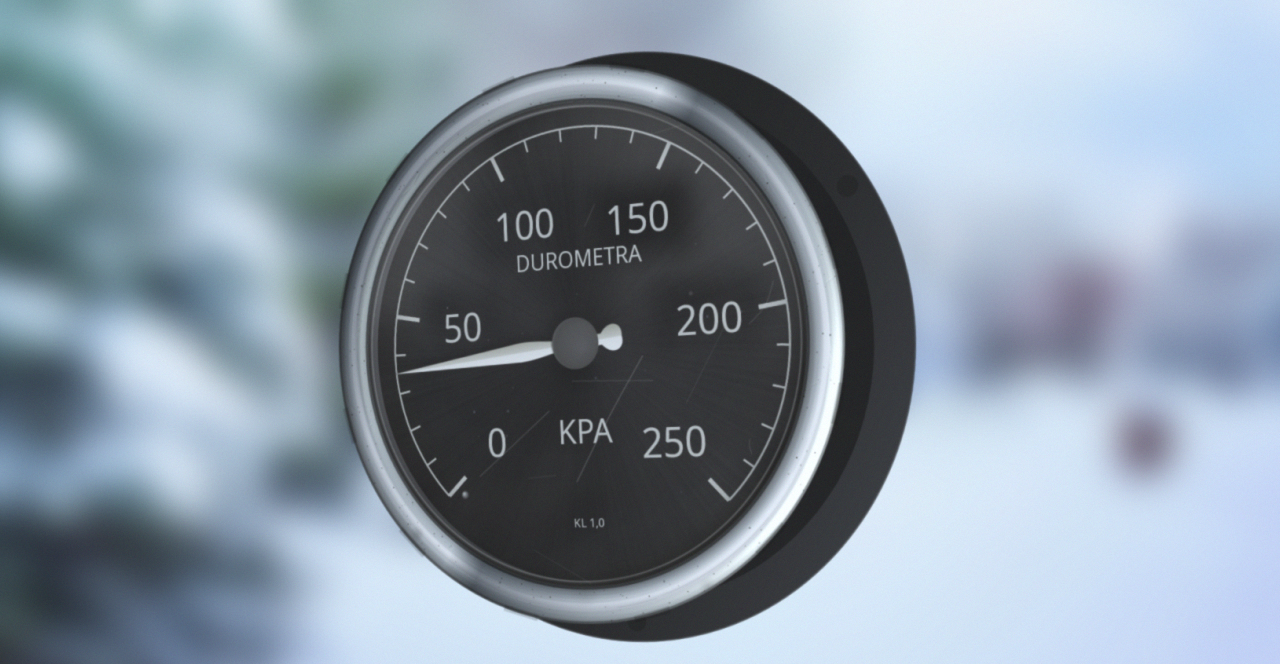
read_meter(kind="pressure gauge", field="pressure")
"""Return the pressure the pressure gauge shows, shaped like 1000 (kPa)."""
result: 35 (kPa)
